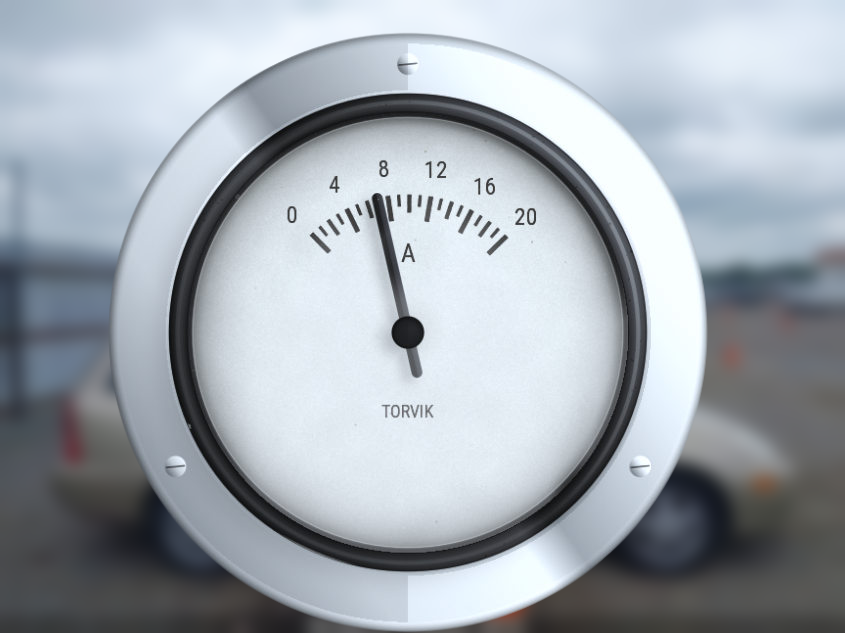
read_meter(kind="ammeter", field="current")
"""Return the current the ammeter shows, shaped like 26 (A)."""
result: 7 (A)
